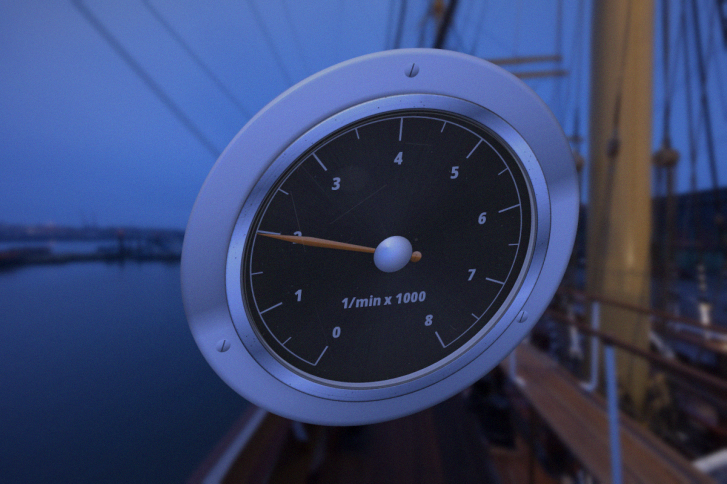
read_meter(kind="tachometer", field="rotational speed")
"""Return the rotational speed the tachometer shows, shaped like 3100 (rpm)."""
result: 2000 (rpm)
